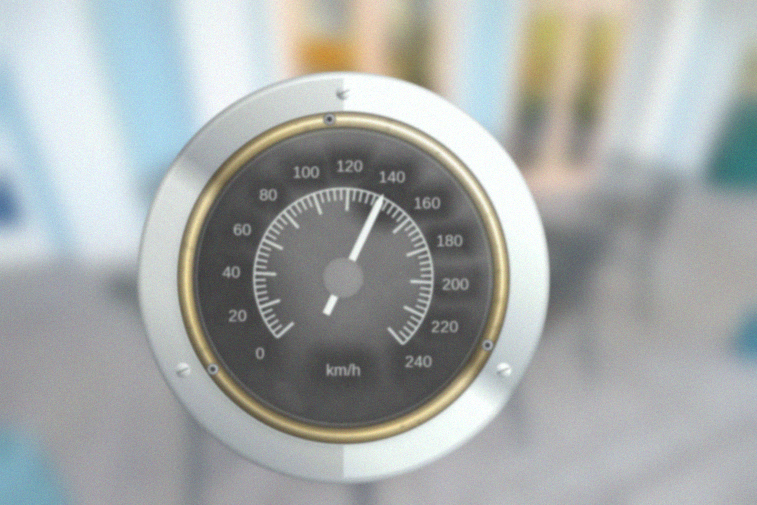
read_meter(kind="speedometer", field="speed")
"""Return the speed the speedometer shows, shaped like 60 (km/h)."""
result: 140 (km/h)
